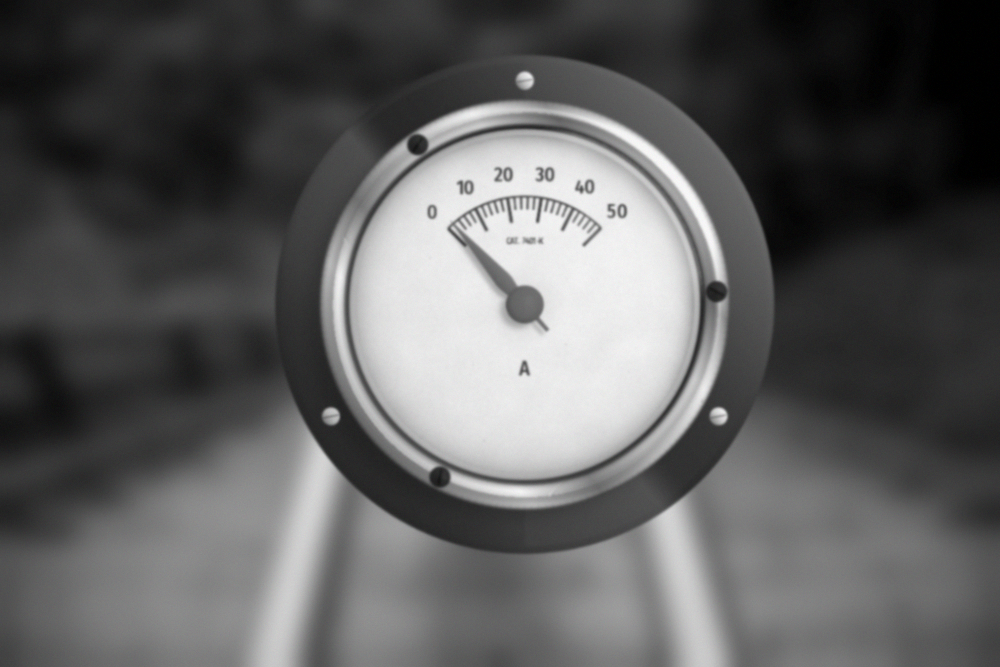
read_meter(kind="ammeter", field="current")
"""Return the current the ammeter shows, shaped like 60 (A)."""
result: 2 (A)
